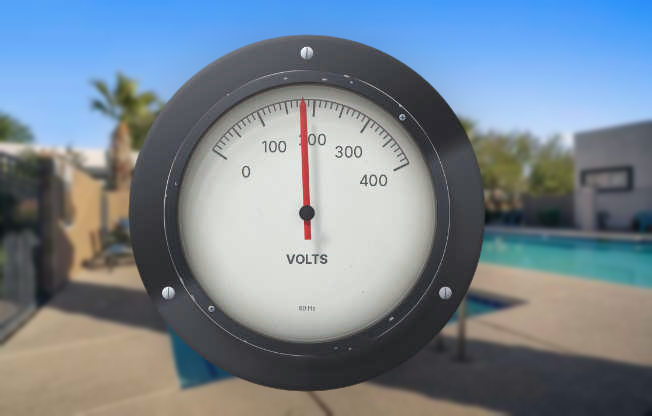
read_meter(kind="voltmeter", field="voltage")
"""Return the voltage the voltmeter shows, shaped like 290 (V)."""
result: 180 (V)
